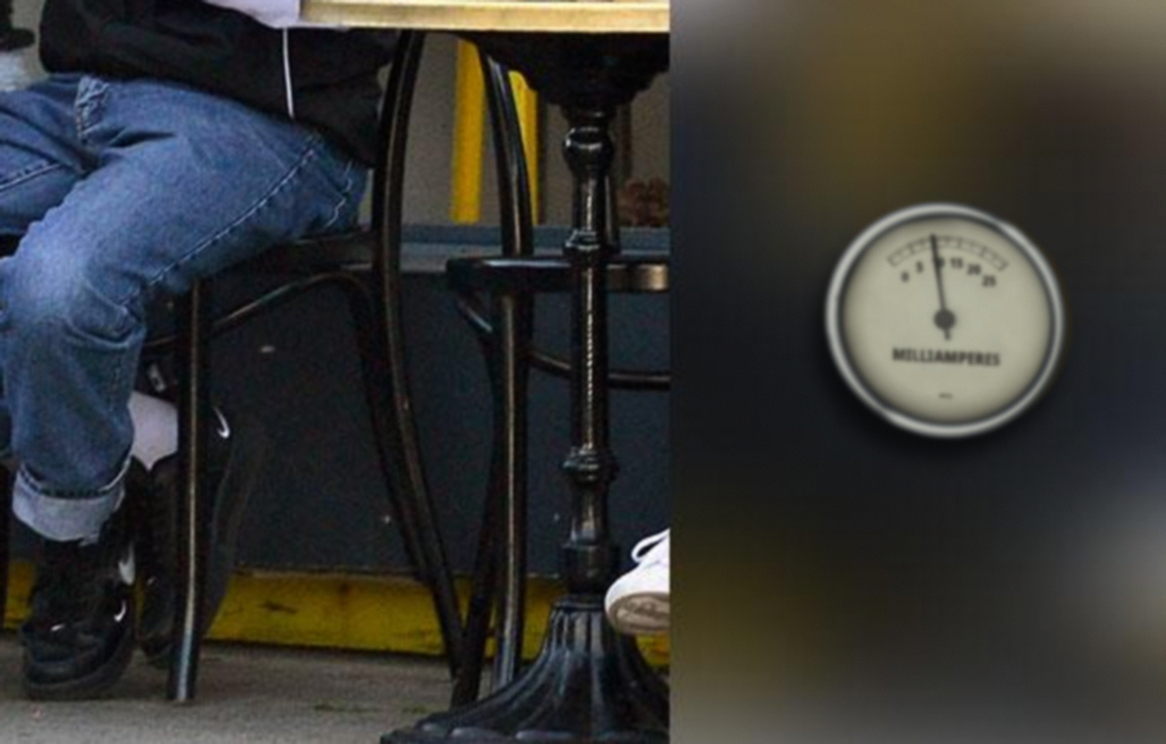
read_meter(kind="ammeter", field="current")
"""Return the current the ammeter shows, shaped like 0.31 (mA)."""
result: 10 (mA)
